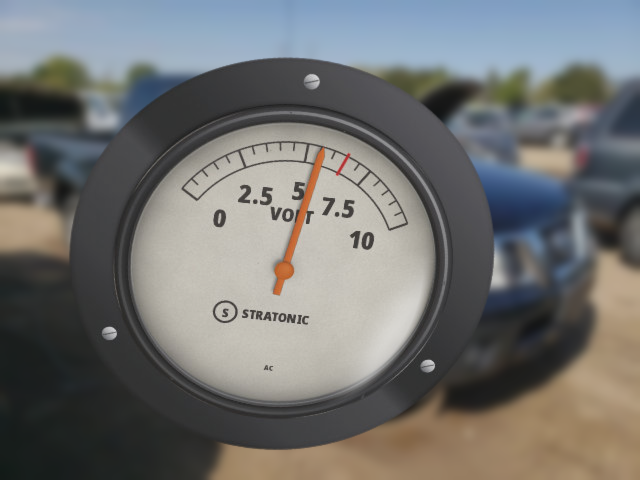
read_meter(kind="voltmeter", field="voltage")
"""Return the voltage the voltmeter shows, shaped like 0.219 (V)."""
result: 5.5 (V)
